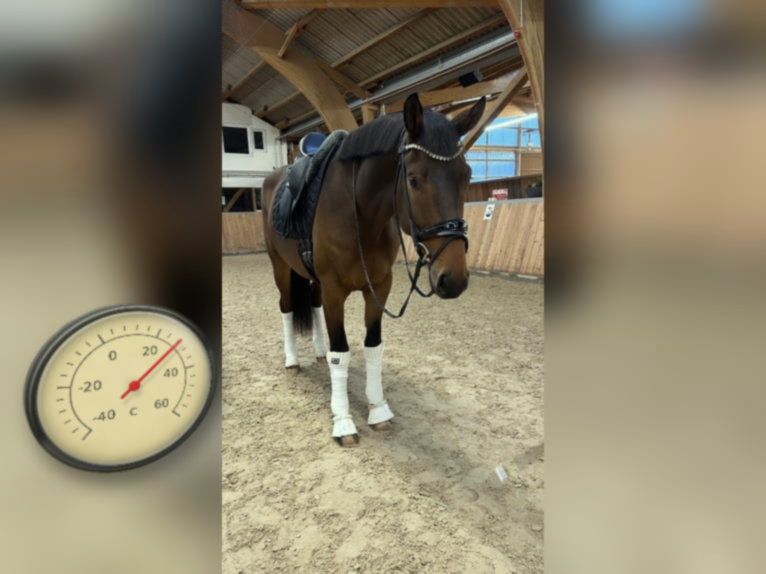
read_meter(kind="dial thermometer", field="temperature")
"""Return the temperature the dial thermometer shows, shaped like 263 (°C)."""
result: 28 (°C)
